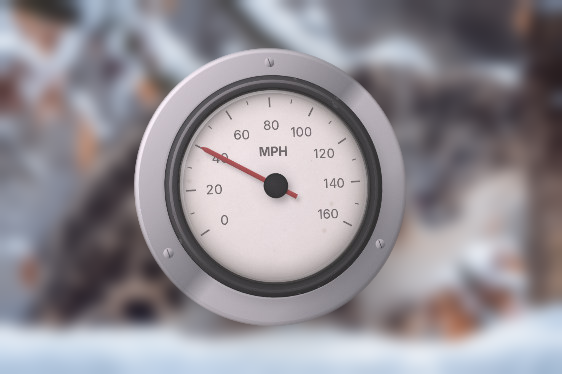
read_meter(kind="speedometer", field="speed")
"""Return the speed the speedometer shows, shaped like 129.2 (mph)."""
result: 40 (mph)
